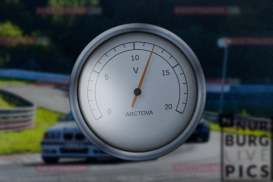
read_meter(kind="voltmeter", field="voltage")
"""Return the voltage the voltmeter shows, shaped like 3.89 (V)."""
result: 12 (V)
